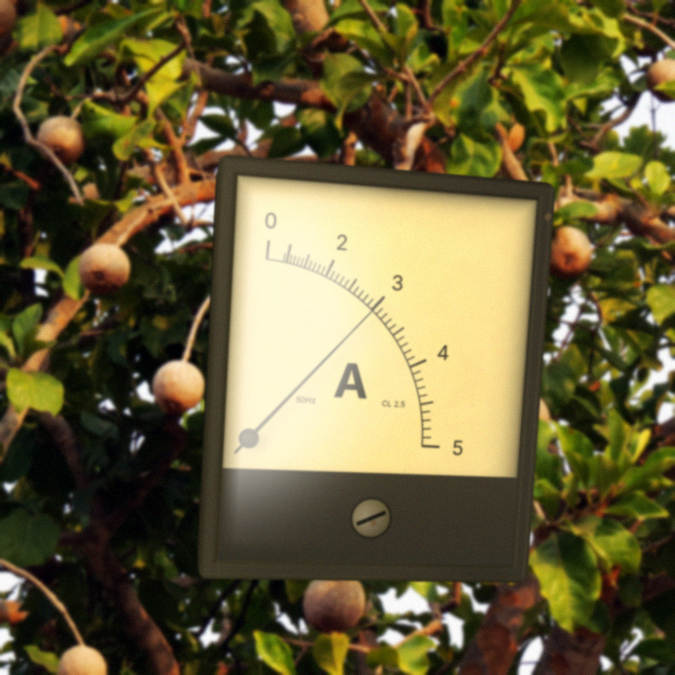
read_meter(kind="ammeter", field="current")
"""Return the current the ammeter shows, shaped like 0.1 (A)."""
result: 3 (A)
